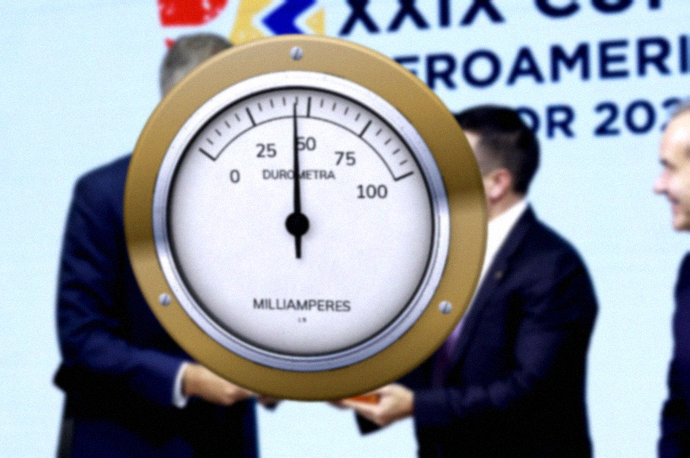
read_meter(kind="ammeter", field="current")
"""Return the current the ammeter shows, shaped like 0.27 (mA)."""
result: 45 (mA)
